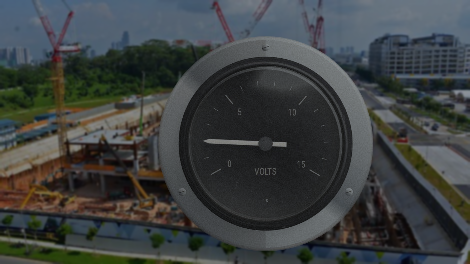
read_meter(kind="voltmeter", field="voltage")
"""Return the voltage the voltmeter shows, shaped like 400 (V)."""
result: 2 (V)
